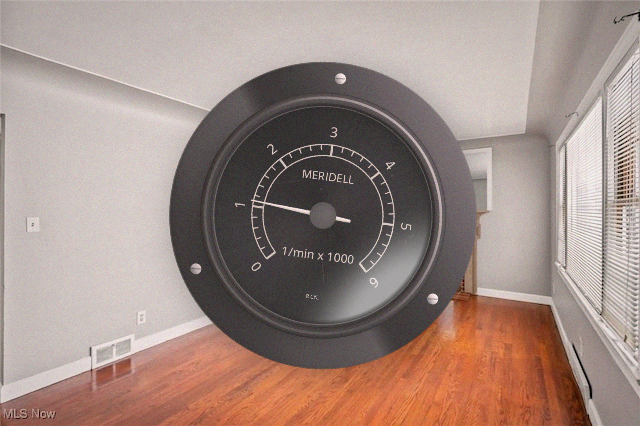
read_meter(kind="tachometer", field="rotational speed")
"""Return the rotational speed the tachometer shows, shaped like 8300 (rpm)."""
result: 1100 (rpm)
